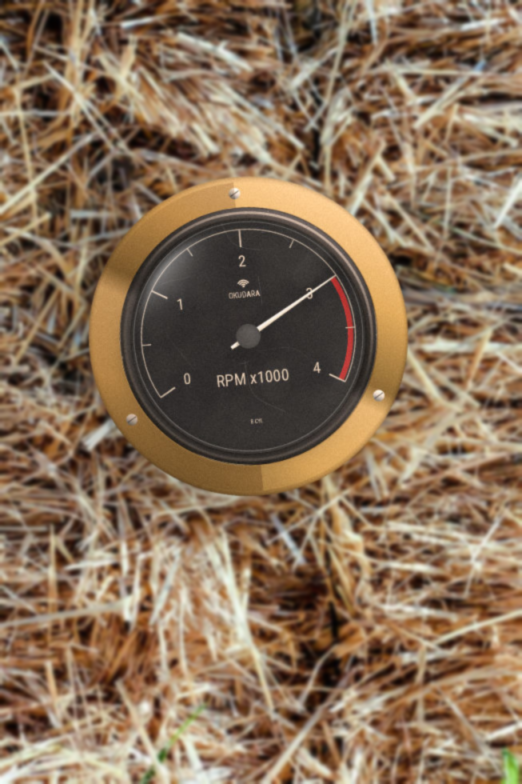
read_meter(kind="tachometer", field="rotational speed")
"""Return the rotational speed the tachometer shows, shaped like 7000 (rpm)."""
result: 3000 (rpm)
